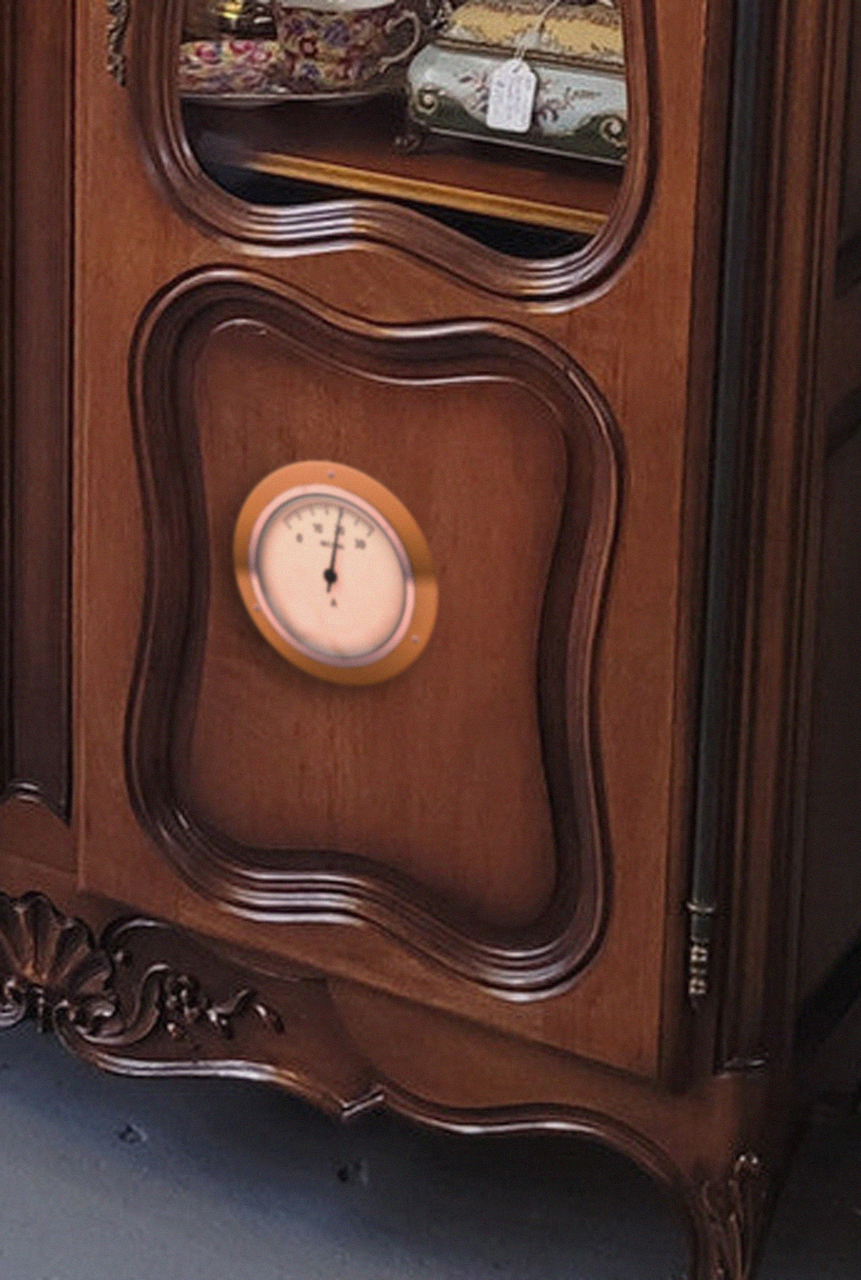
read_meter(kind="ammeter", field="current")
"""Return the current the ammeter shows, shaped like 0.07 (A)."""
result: 20 (A)
